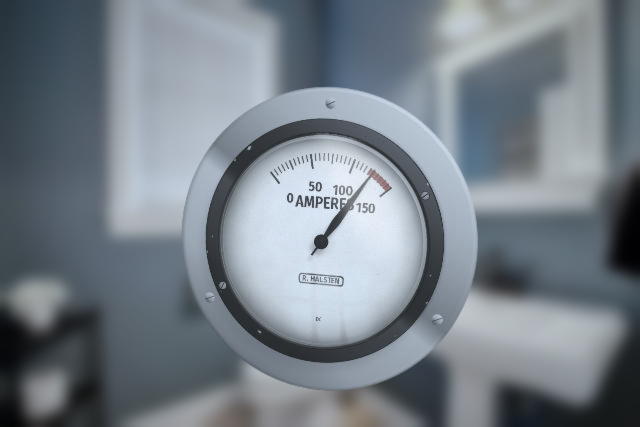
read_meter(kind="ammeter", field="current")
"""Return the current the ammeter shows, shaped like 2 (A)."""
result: 125 (A)
